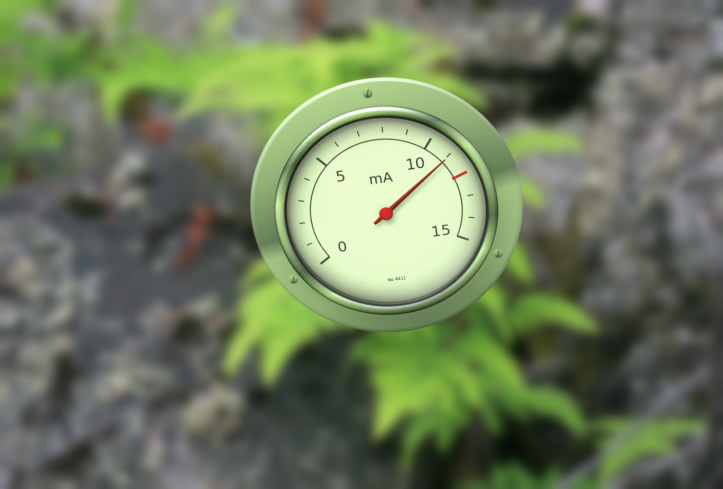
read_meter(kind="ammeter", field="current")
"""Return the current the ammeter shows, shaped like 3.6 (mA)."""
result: 11 (mA)
